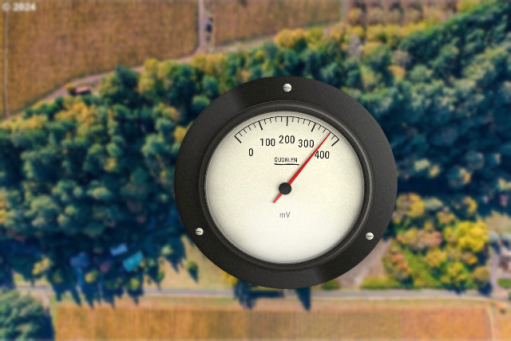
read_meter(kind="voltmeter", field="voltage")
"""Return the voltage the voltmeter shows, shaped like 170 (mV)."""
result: 360 (mV)
